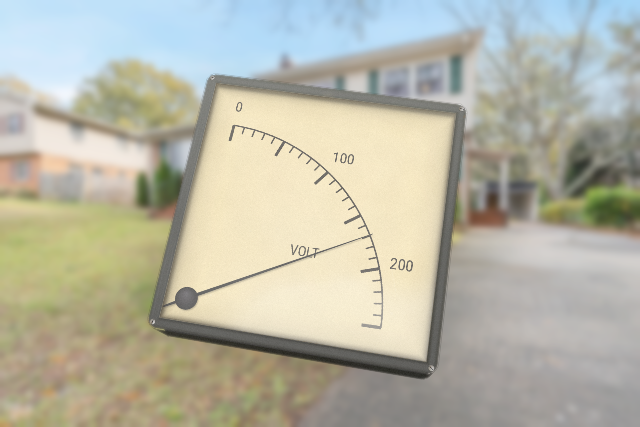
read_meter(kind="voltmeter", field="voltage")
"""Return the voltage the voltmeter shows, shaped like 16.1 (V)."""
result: 170 (V)
